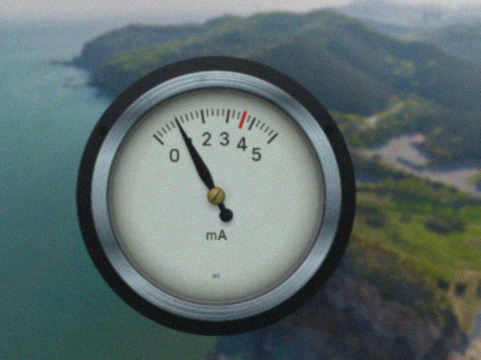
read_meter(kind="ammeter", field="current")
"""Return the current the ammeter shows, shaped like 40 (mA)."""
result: 1 (mA)
